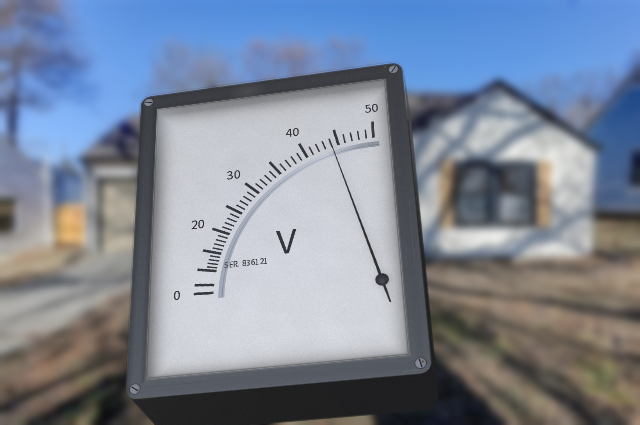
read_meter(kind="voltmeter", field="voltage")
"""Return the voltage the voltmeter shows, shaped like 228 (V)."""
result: 44 (V)
